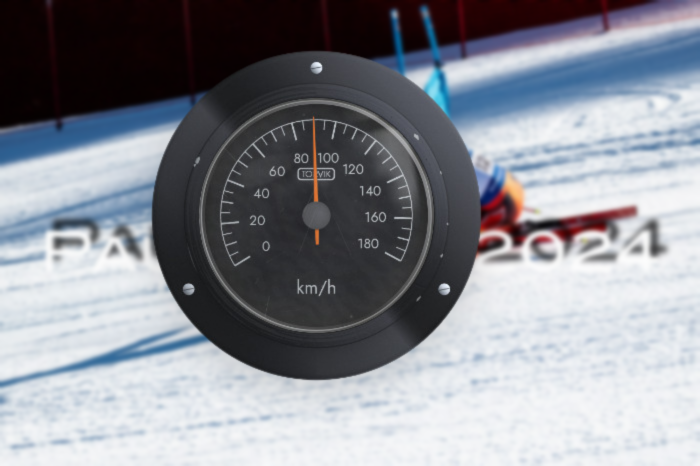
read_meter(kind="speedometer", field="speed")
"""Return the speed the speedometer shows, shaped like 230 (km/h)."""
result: 90 (km/h)
